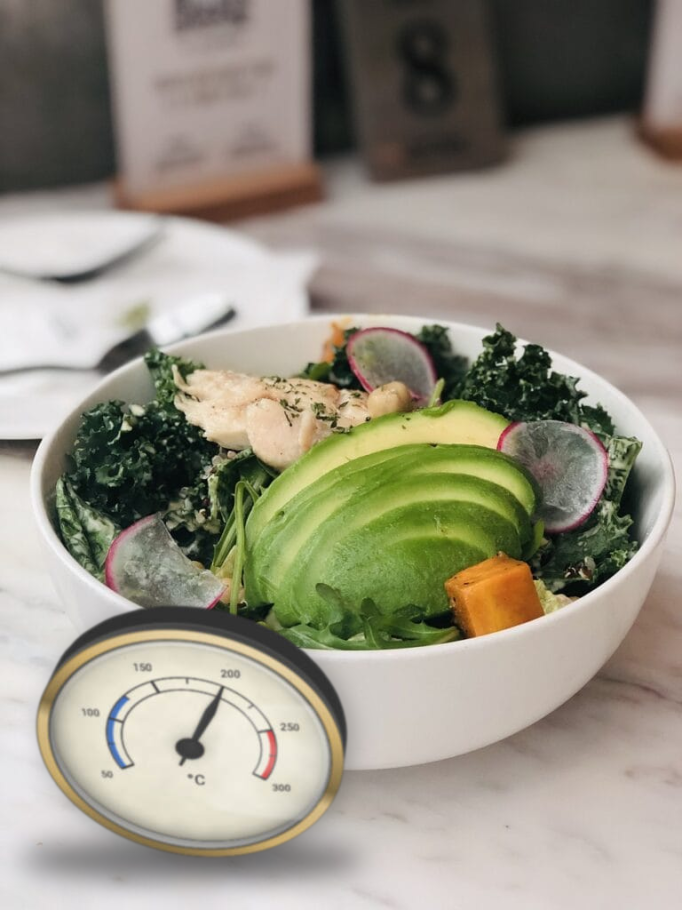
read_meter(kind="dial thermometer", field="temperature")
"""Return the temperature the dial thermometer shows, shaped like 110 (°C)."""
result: 200 (°C)
